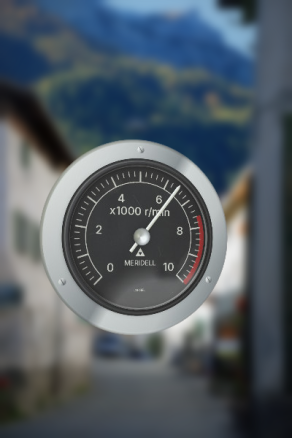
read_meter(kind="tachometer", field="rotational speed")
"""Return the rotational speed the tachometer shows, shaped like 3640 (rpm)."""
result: 6400 (rpm)
